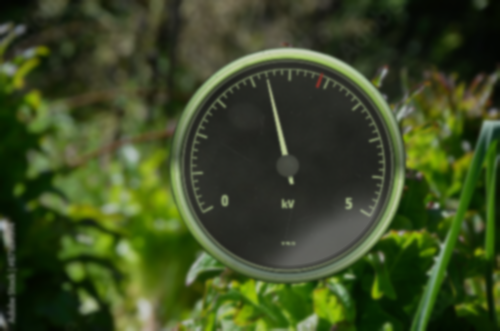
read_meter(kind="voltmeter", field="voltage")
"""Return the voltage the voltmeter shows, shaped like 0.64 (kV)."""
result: 2.2 (kV)
